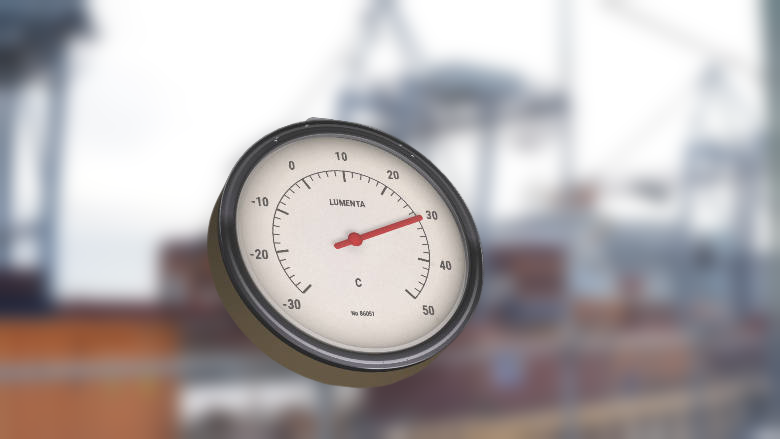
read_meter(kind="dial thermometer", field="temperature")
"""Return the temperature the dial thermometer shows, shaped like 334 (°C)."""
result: 30 (°C)
